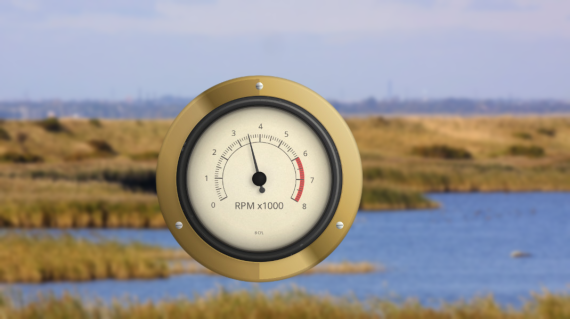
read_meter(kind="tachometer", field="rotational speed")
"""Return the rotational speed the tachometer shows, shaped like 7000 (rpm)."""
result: 3500 (rpm)
